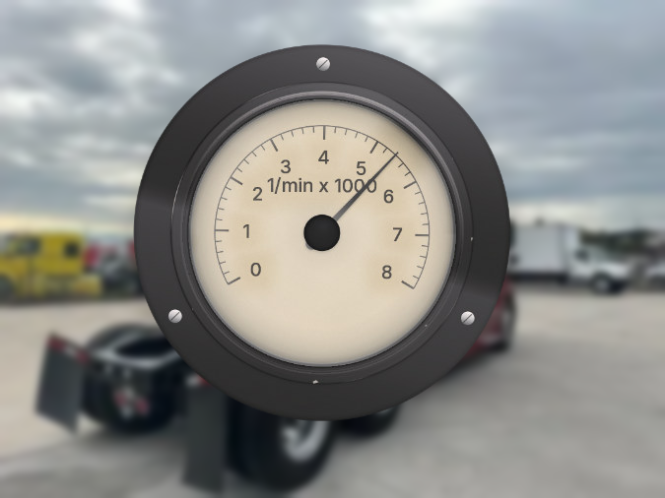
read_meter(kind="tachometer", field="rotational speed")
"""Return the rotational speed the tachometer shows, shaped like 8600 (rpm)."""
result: 5400 (rpm)
